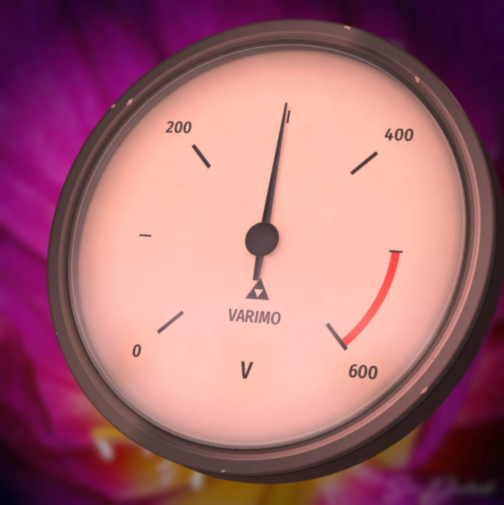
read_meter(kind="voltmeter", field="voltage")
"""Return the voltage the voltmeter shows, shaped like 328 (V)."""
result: 300 (V)
